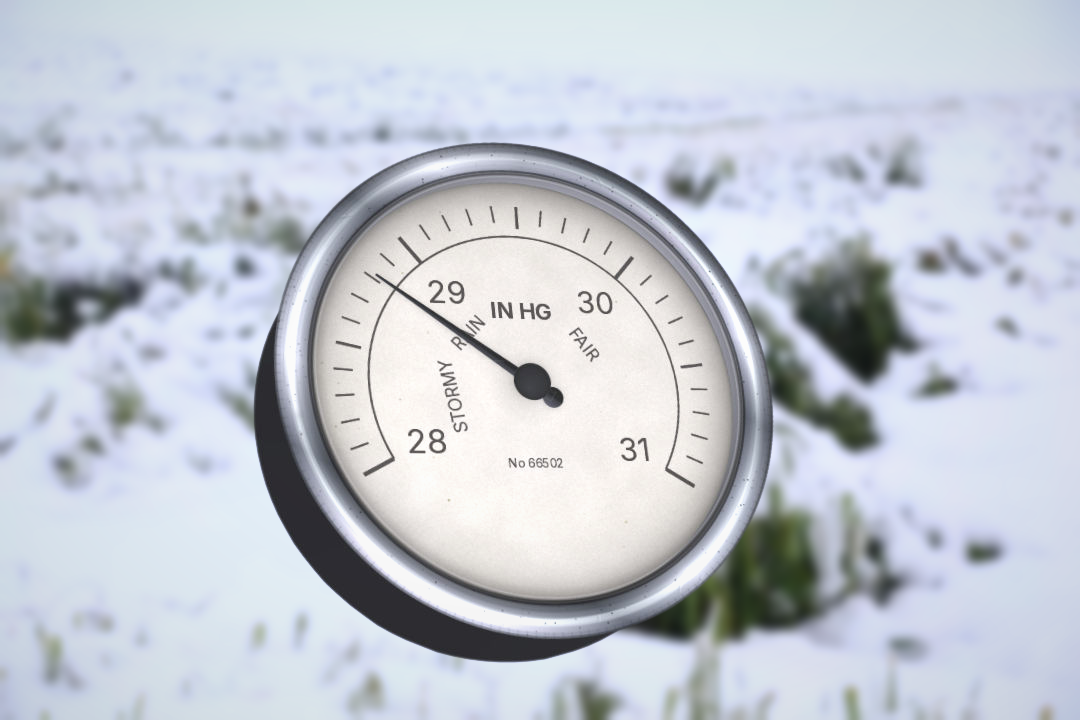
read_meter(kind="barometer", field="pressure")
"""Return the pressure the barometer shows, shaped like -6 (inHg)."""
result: 28.8 (inHg)
